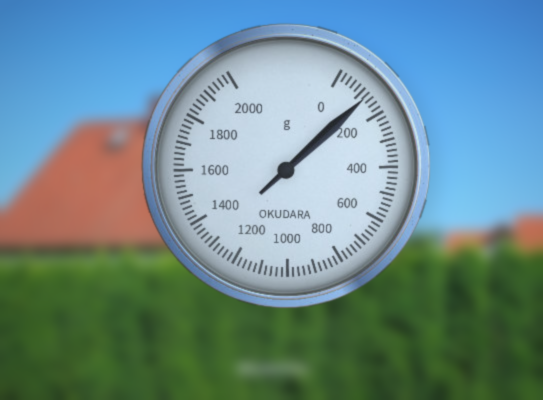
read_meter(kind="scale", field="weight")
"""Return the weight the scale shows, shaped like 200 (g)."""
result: 120 (g)
